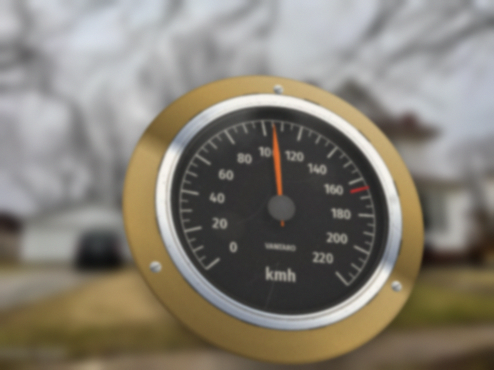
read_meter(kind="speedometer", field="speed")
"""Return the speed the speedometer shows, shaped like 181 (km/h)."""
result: 105 (km/h)
